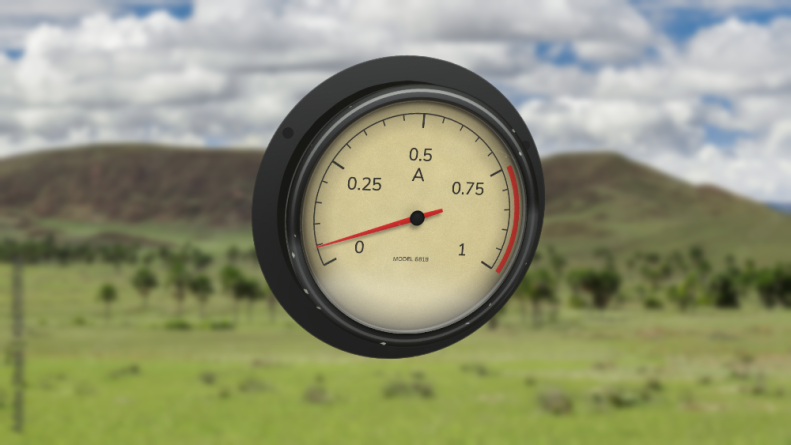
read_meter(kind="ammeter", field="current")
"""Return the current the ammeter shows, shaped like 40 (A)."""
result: 0.05 (A)
